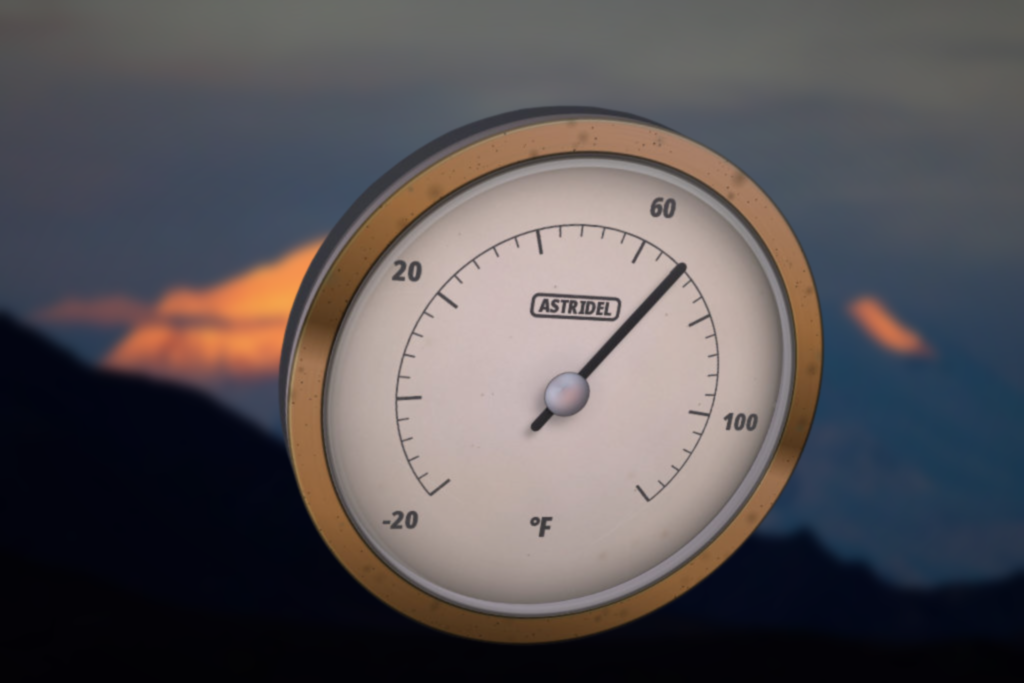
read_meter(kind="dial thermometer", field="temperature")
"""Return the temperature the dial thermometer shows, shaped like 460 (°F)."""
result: 68 (°F)
